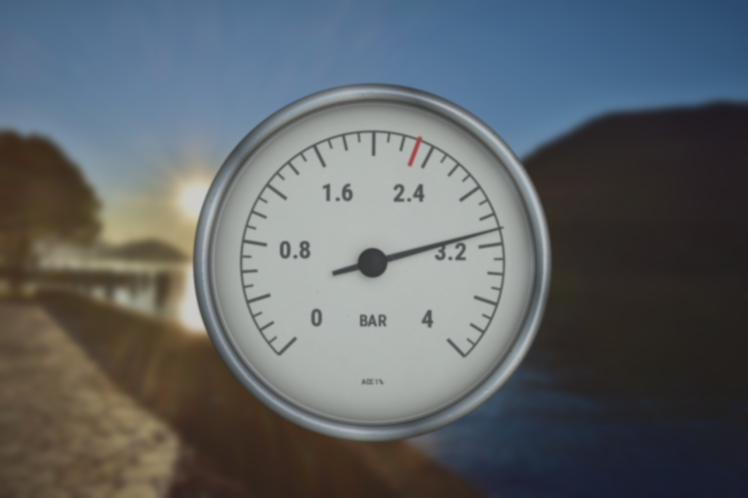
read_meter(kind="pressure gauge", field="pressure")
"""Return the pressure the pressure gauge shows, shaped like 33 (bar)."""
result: 3.1 (bar)
